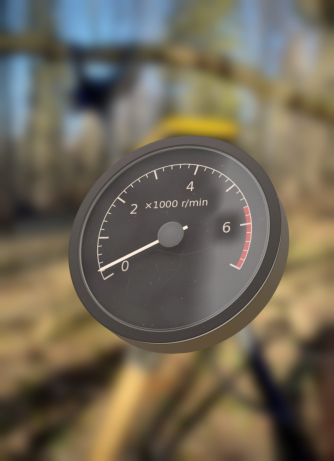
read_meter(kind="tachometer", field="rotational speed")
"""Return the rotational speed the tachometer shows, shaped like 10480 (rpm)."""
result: 200 (rpm)
